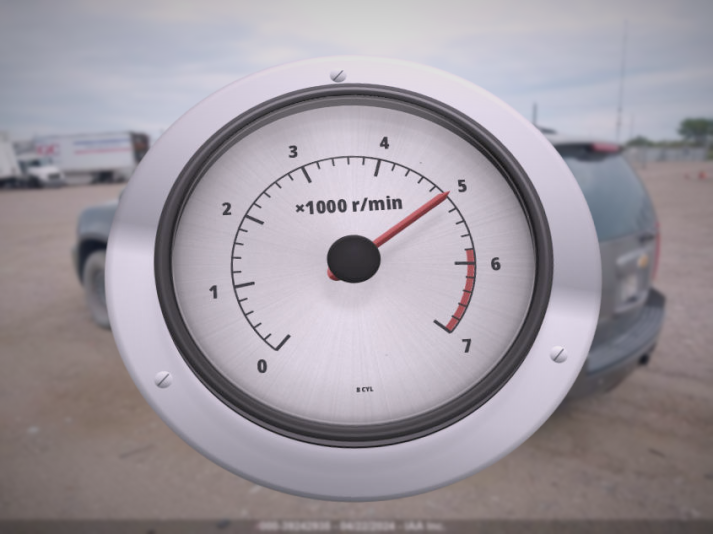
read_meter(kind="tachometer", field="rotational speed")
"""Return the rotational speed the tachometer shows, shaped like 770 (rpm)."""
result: 5000 (rpm)
